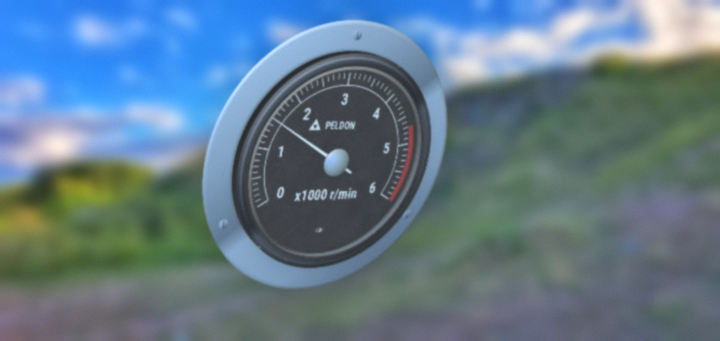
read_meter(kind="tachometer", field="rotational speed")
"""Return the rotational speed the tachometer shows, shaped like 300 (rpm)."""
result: 1500 (rpm)
